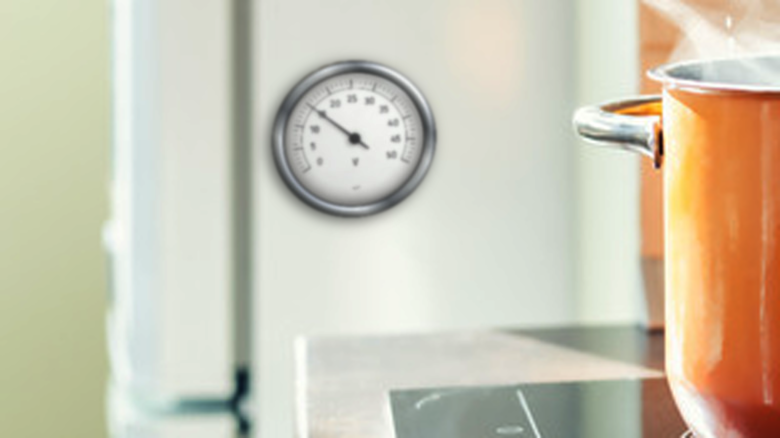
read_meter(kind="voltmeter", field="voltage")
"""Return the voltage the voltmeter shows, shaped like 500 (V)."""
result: 15 (V)
